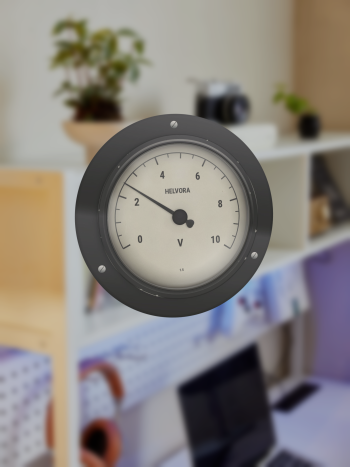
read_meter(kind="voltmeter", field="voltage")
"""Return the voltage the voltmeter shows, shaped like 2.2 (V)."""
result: 2.5 (V)
